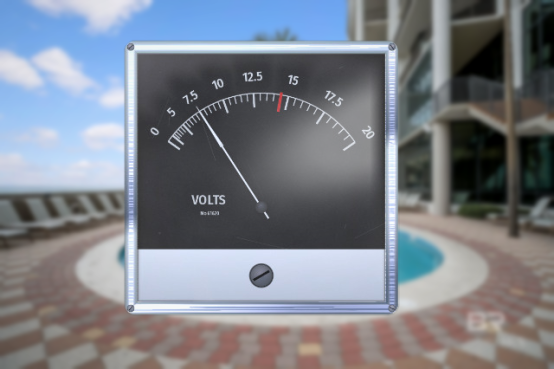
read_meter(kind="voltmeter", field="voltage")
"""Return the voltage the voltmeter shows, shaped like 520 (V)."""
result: 7.5 (V)
